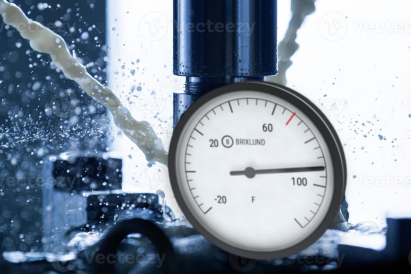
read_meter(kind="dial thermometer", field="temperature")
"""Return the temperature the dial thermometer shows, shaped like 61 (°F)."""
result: 92 (°F)
